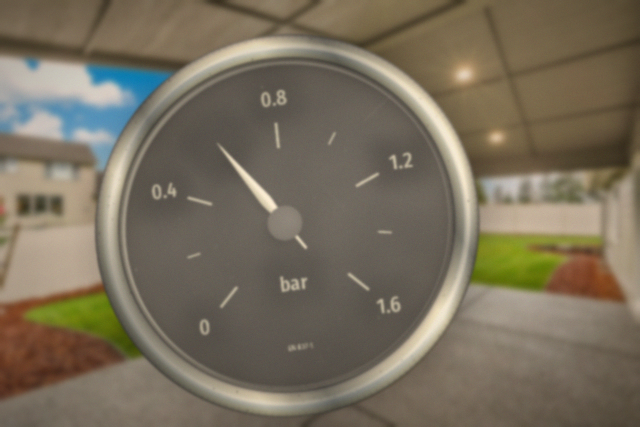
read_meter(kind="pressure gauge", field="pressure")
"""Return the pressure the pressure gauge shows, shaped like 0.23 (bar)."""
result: 0.6 (bar)
